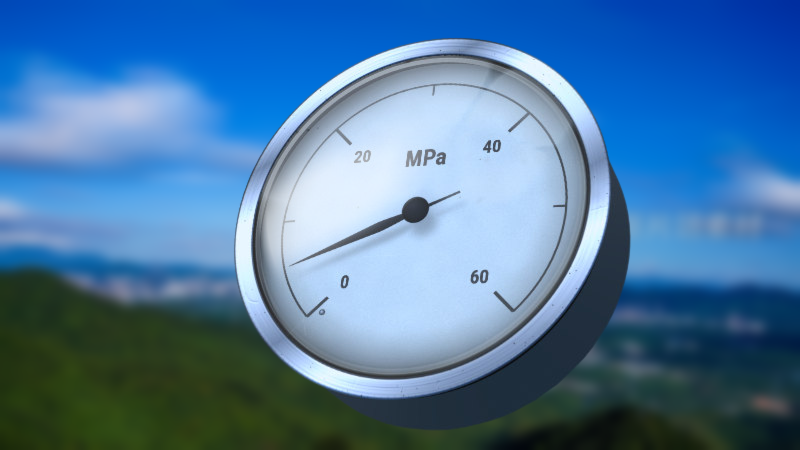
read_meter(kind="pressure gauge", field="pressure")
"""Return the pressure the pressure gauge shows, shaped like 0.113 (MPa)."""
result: 5 (MPa)
